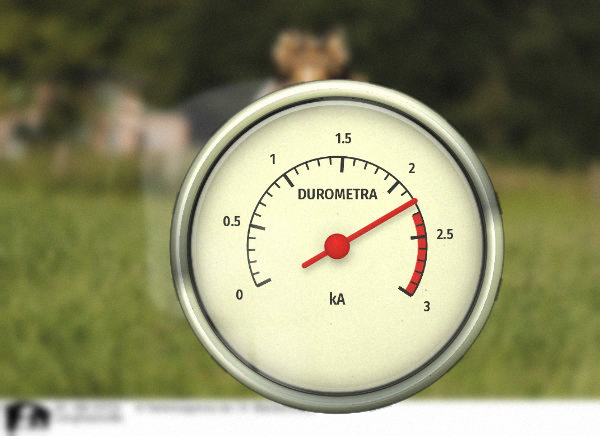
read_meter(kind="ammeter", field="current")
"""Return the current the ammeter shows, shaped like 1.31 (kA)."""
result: 2.2 (kA)
